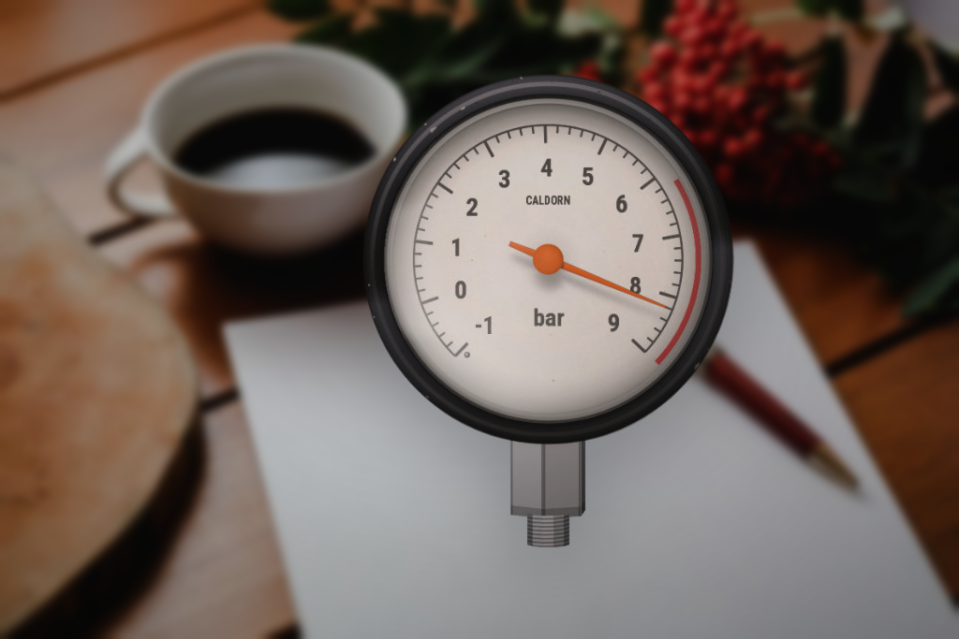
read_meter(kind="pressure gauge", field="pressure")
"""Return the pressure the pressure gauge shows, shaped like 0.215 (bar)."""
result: 8.2 (bar)
